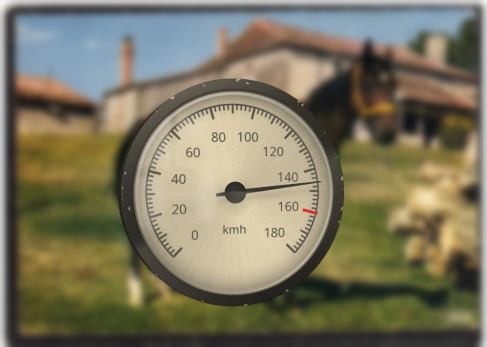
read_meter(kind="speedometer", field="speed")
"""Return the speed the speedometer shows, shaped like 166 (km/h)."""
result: 146 (km/h)
